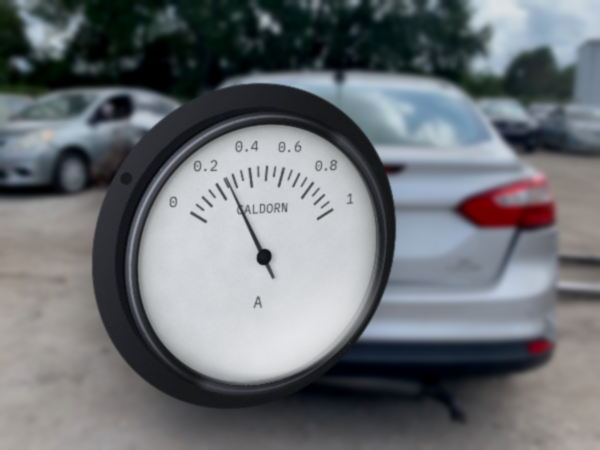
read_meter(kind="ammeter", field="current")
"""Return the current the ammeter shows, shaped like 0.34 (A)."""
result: 0.25 (A)
